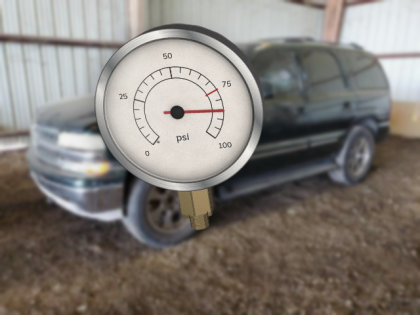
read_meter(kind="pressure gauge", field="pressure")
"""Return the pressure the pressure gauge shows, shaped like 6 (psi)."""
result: 85 (psi)
